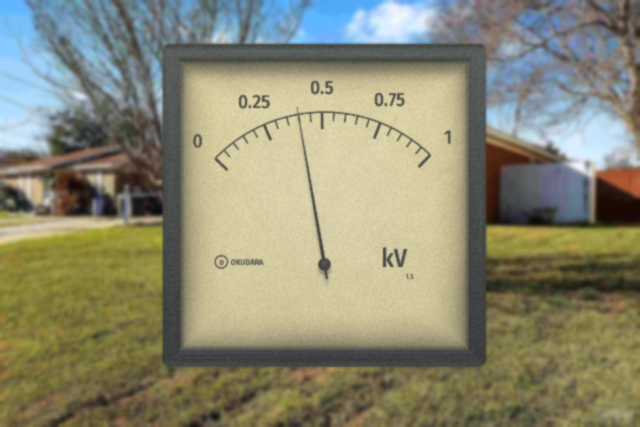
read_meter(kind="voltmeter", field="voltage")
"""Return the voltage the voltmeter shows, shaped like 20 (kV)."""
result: 0.4 (kV)
